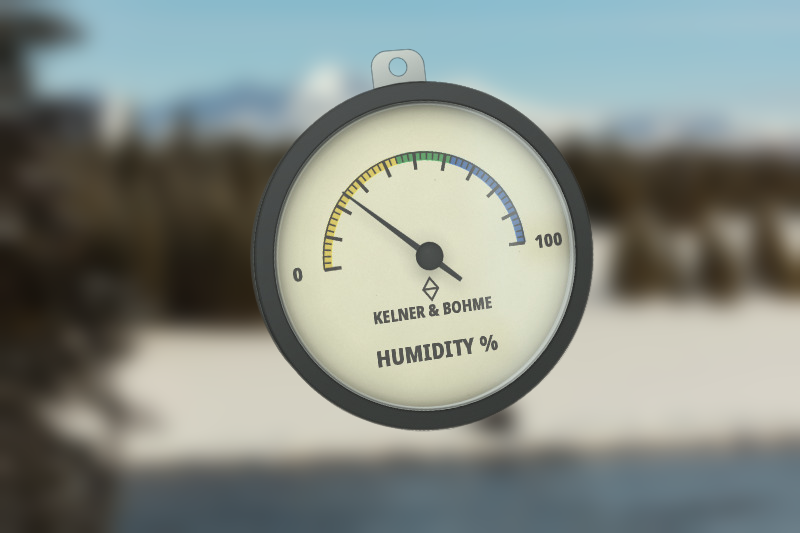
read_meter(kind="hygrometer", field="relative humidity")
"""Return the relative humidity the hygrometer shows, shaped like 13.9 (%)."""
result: 24 (%)
